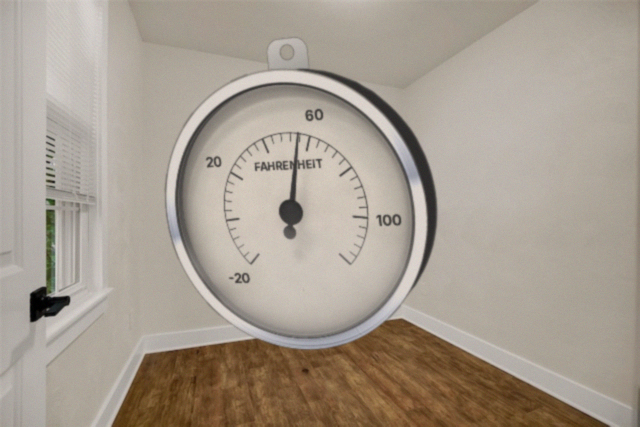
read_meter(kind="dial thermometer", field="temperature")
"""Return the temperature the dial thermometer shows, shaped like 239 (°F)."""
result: 56 (°F)
